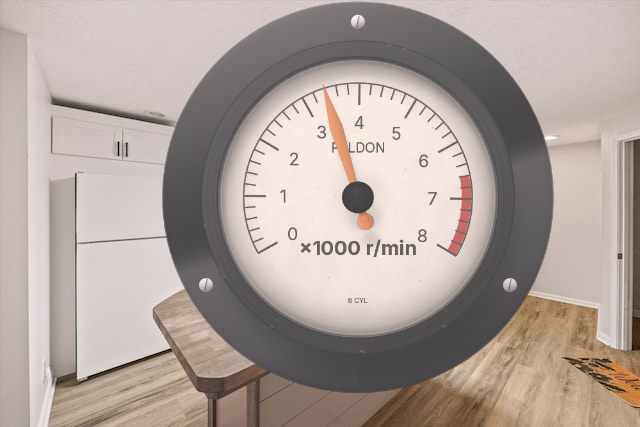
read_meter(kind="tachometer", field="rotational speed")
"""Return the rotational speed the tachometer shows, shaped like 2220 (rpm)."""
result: 3400 (rpm)
